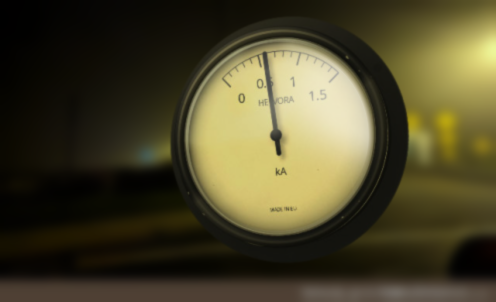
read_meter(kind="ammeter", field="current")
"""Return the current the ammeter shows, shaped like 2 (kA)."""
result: 0.6 (kA)
